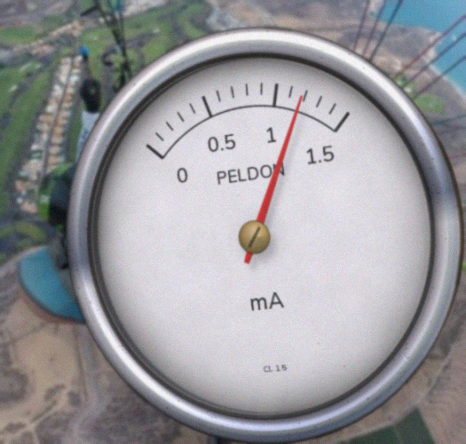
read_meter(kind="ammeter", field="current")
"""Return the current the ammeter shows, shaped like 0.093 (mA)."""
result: 1.2 (mA)
